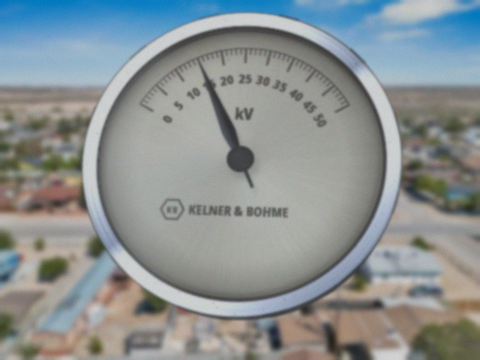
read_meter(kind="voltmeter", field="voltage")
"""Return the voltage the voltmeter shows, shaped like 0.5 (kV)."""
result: 15 (kV)
